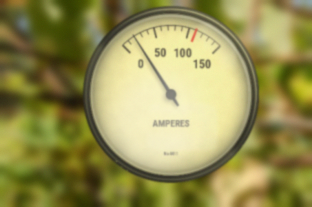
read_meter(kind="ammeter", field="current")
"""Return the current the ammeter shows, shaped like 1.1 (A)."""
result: 20 (A)
